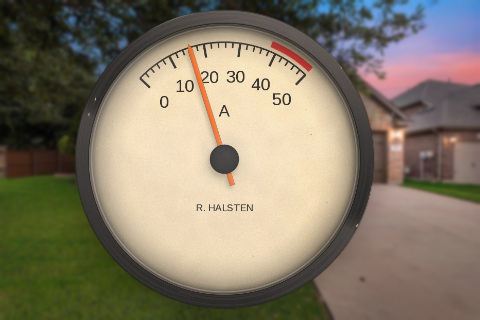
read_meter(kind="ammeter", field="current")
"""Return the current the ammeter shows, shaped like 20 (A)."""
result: 16 (A)
